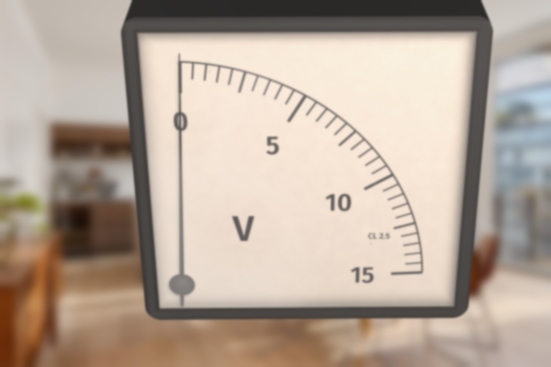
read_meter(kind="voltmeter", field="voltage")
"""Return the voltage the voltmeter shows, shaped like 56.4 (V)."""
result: 0 (V)
